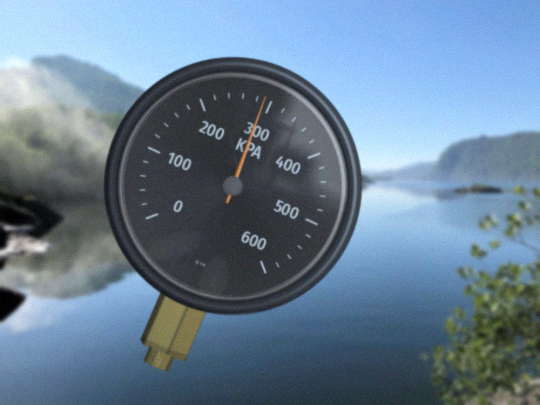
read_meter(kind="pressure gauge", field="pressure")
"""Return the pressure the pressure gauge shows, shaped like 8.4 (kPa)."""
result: 290 (kPa)
